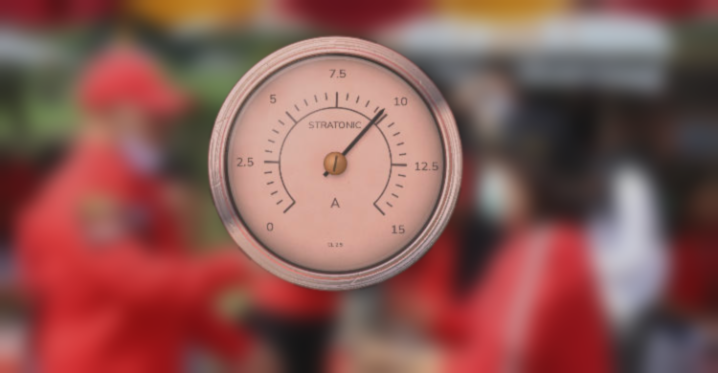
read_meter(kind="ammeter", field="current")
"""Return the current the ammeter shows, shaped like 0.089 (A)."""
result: 9.75 (A)
